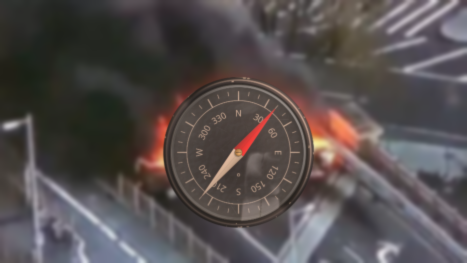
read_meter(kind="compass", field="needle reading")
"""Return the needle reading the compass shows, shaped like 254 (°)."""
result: 40 (°)
